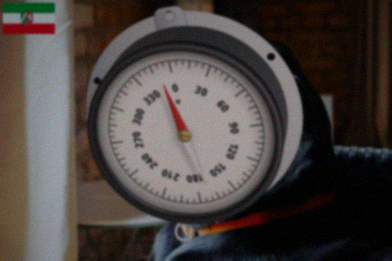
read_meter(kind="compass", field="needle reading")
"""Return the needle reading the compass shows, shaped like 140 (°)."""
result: 350 (°)
